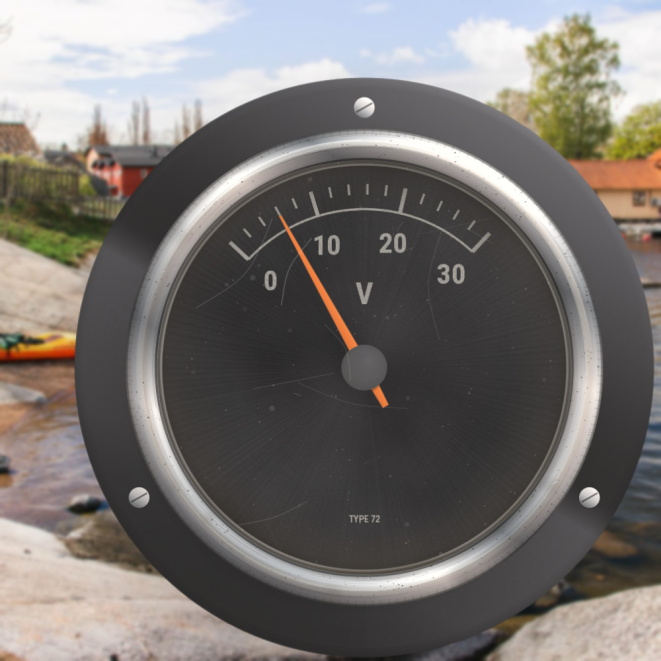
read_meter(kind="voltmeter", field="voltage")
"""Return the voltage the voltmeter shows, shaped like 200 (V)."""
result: 6 (V)
